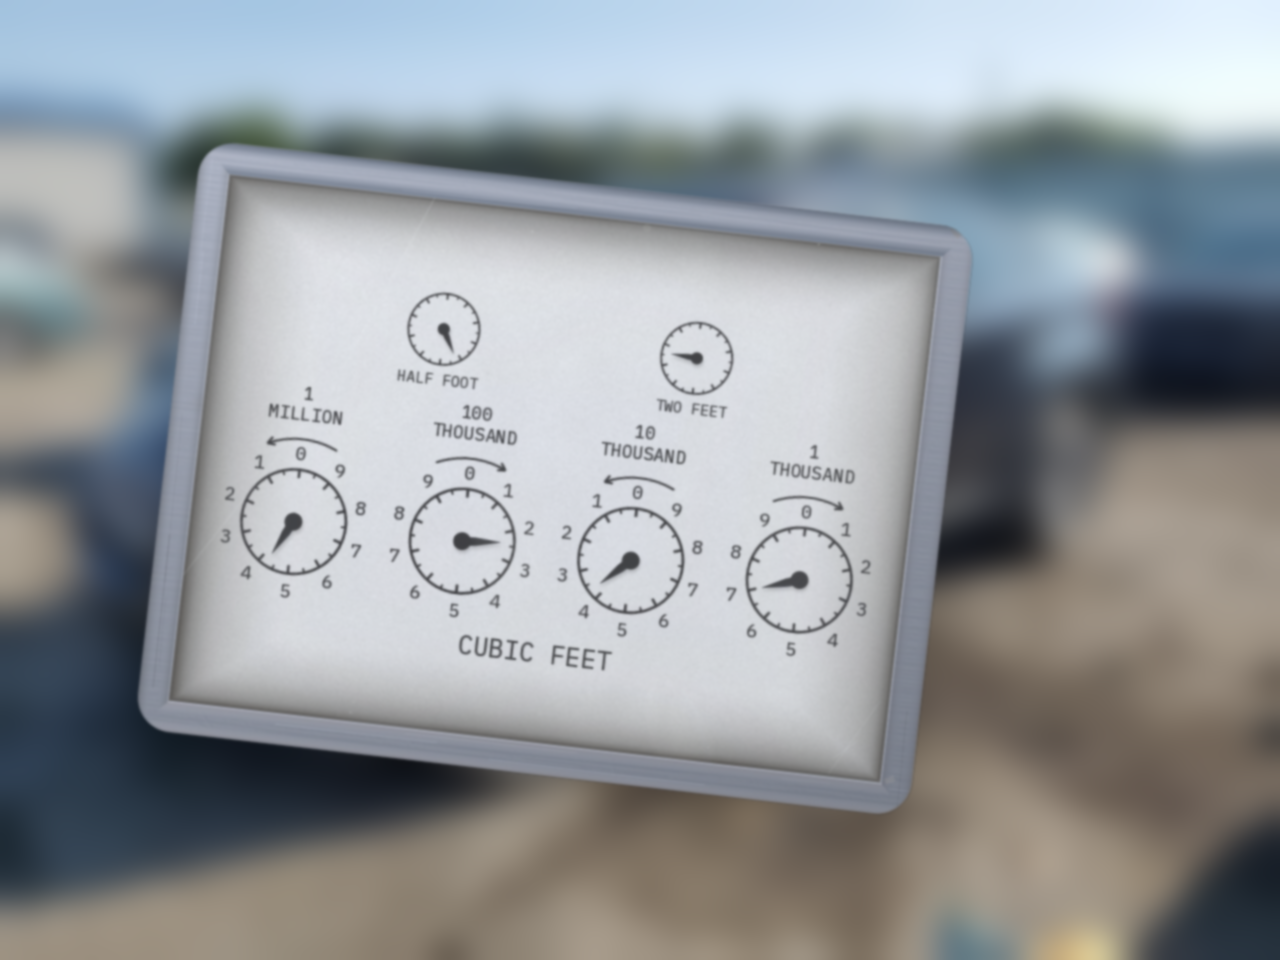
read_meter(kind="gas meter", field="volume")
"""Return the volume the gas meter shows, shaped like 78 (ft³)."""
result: 423700 (ft³)
